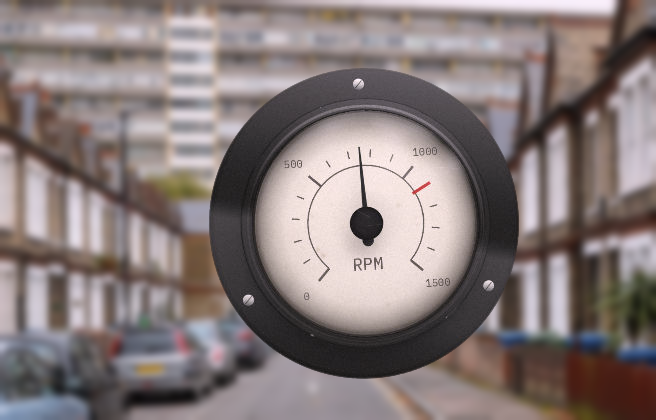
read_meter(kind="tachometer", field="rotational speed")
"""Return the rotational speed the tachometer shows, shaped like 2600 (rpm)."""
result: 750 (rpm)
